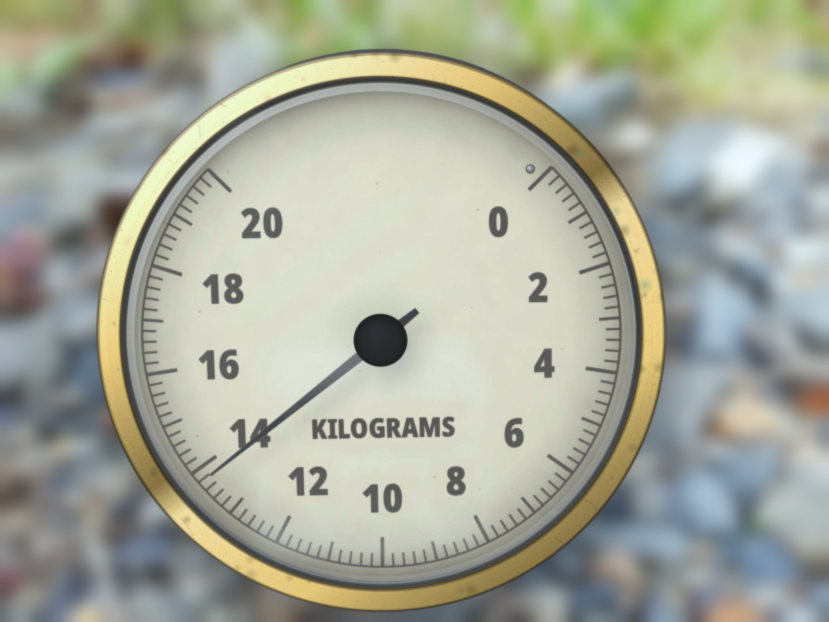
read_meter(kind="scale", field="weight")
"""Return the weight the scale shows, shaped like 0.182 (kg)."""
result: 13.8 (kg)
